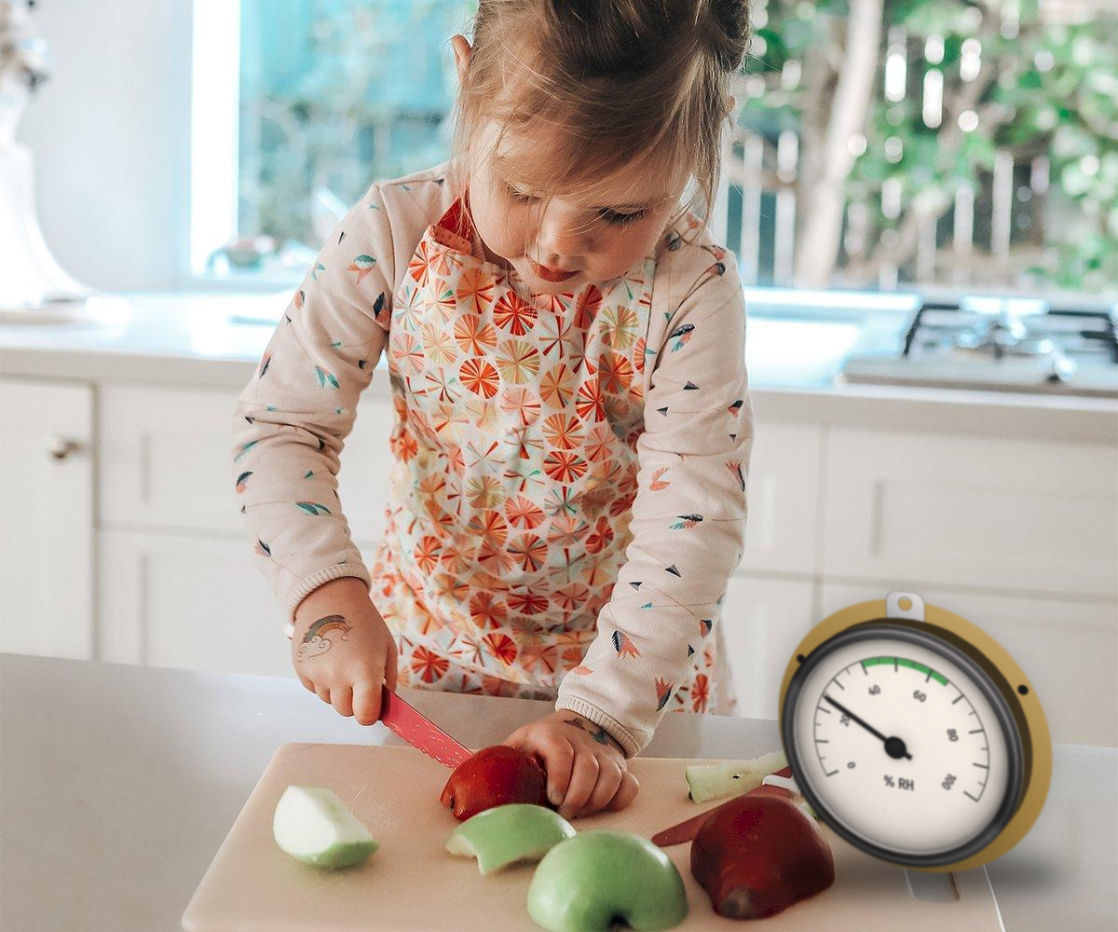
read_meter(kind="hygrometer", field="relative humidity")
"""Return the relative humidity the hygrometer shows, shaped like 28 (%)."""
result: 25 (%)
